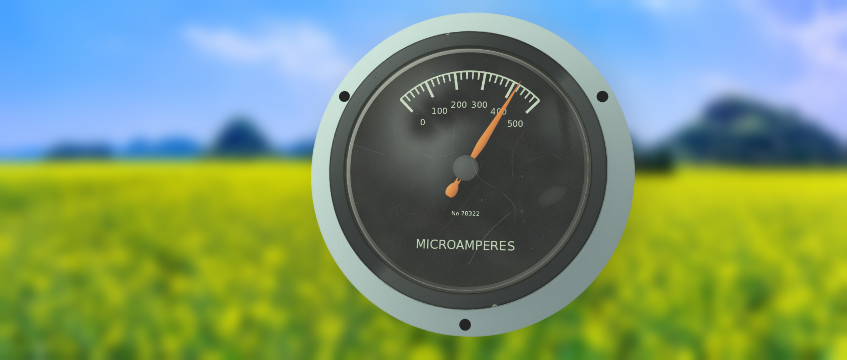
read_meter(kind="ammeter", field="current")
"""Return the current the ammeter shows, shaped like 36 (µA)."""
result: 420 (µA)
